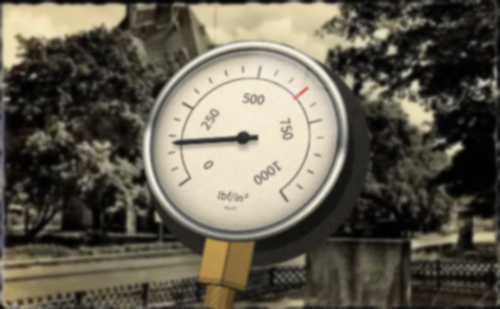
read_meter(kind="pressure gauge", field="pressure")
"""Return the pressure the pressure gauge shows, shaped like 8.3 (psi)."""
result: 125 (psi)
